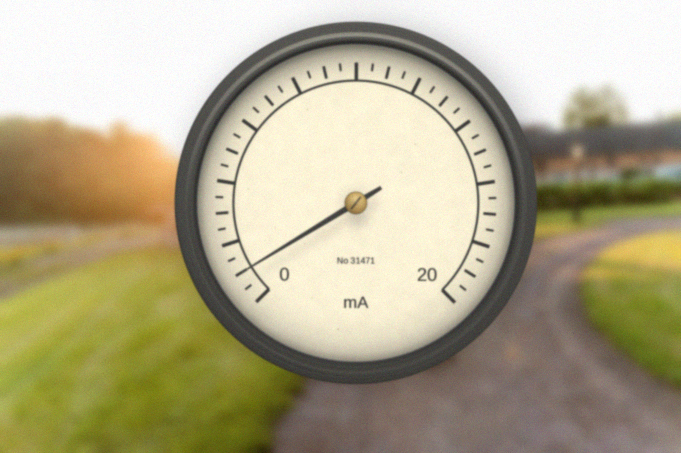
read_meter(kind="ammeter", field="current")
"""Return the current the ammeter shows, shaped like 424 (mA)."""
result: 1 (mA)
